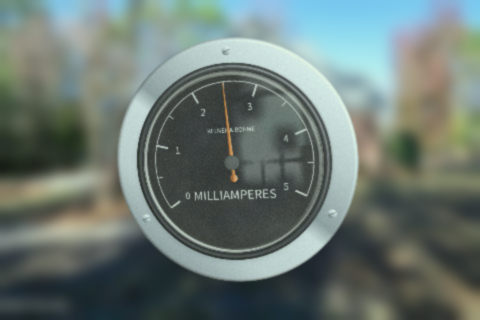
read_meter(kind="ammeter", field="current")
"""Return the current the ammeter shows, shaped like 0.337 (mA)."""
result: 2.5 (mA)
